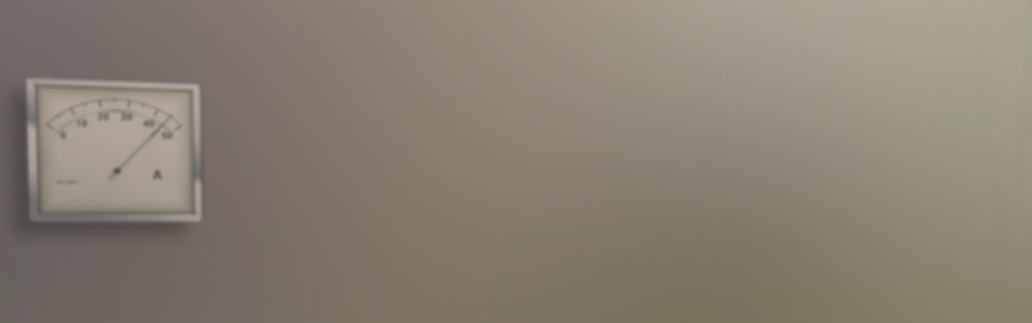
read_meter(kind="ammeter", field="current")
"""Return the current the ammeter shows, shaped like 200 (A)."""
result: 45 (A)
